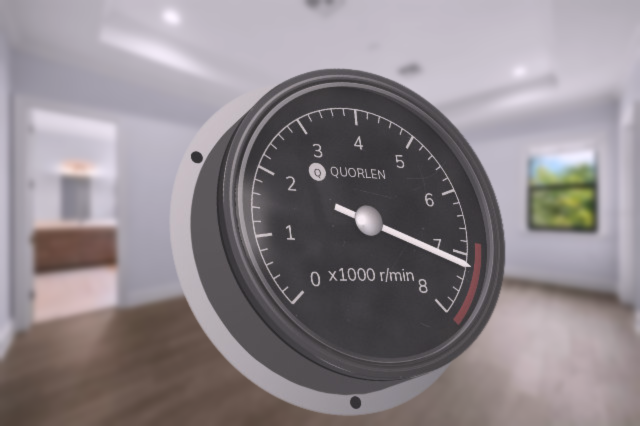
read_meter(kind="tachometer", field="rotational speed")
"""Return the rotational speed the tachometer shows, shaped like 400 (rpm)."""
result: 7200 (rpm)
